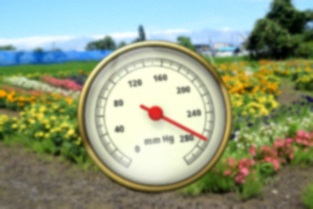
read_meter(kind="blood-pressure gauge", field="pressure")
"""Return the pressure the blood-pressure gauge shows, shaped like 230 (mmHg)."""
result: 270 (mmHg)
